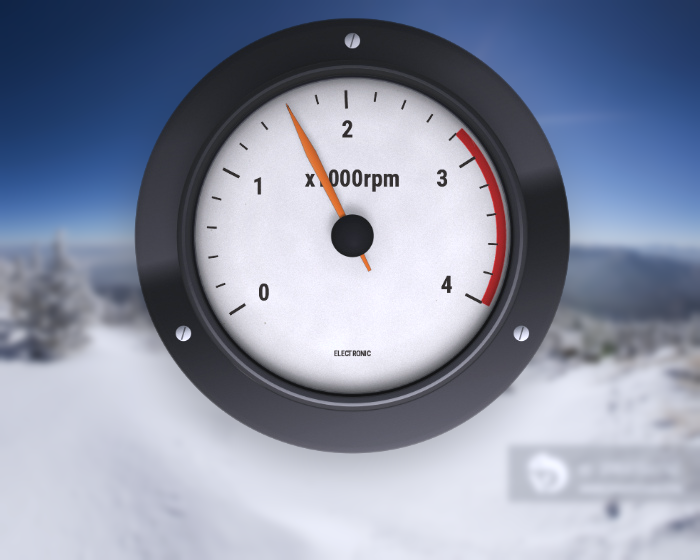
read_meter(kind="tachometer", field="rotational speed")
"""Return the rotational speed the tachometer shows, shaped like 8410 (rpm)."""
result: 1600 (rpm)
